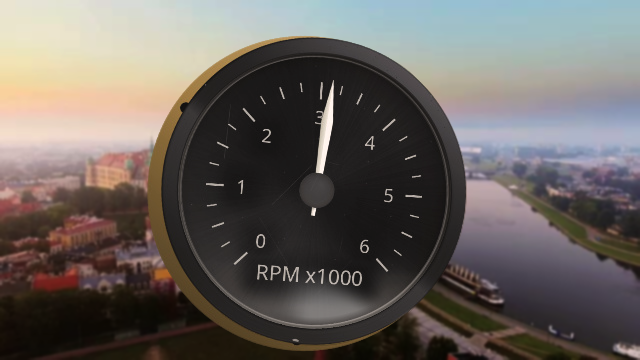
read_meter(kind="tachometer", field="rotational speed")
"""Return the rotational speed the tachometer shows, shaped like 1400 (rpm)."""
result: 3125 (rpm)
